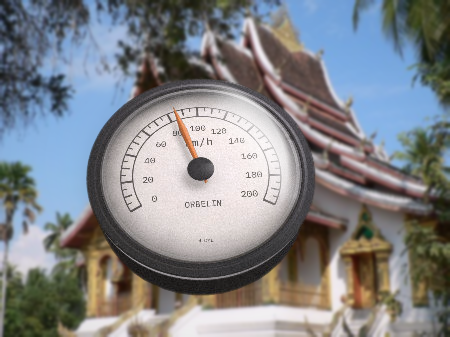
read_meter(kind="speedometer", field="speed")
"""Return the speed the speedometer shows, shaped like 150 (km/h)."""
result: 85 (km/h)
